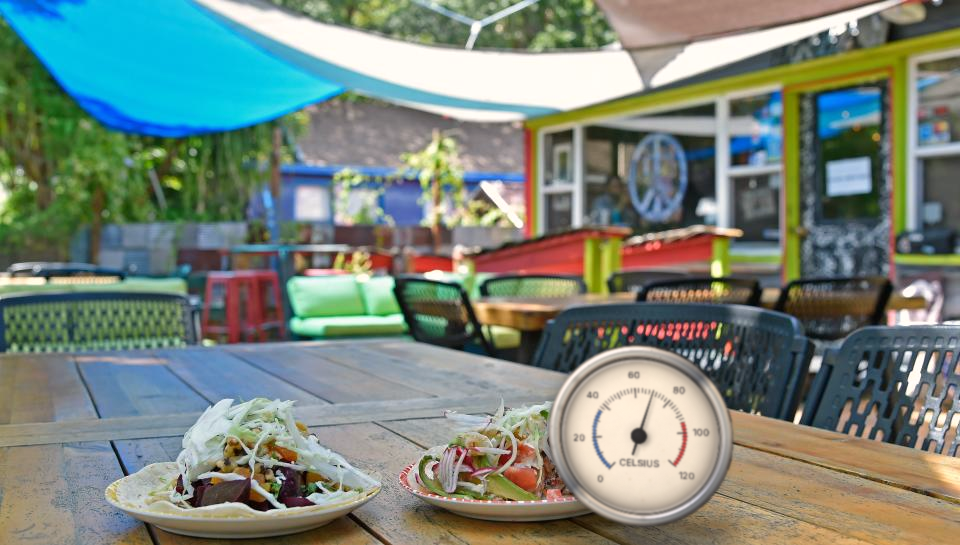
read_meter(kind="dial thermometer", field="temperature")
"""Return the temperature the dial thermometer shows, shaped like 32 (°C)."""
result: 70 (°C)
